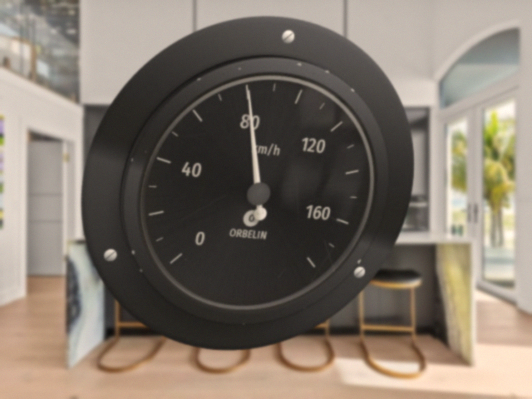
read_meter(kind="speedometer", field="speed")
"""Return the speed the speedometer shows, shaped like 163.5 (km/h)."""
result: 80 (km/h)
